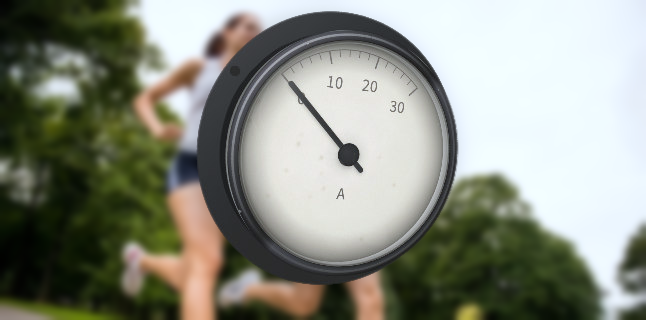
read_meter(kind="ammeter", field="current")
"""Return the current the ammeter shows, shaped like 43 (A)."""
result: 0 (A)
